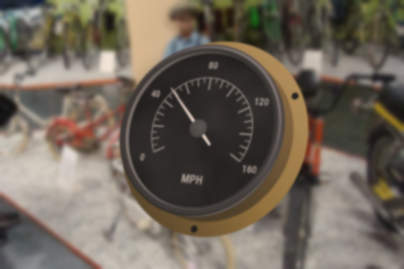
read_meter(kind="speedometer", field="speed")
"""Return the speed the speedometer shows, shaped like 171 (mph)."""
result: 50 (mph)
